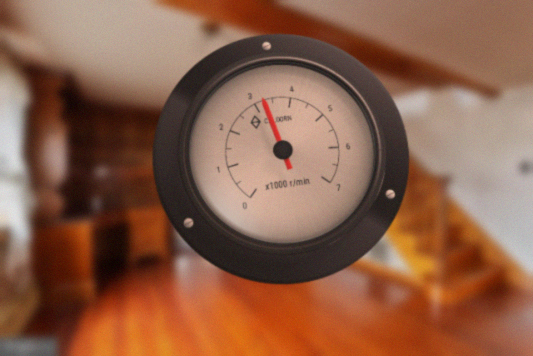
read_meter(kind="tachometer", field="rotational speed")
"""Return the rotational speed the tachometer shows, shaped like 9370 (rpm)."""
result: 3250 (rpm)
